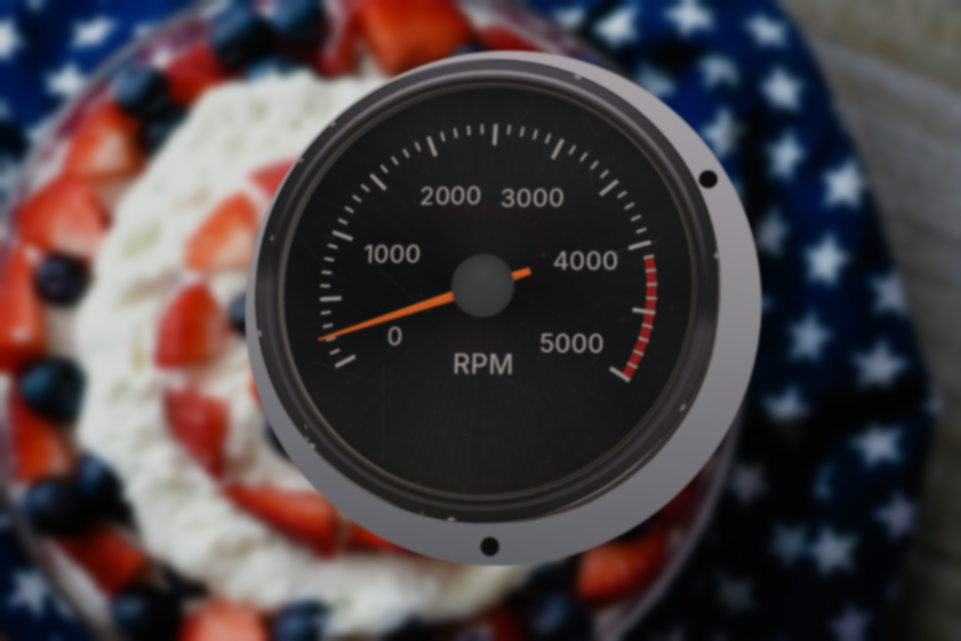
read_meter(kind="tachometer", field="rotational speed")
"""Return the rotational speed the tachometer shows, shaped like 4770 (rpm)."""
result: 200 (rpm)
